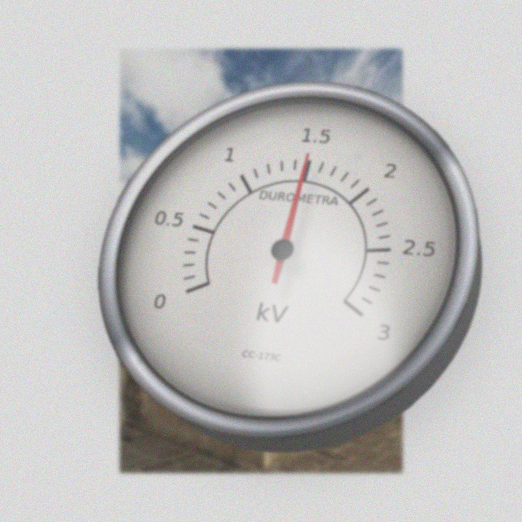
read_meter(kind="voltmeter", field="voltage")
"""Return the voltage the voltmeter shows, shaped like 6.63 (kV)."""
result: 1.5 (kV)
